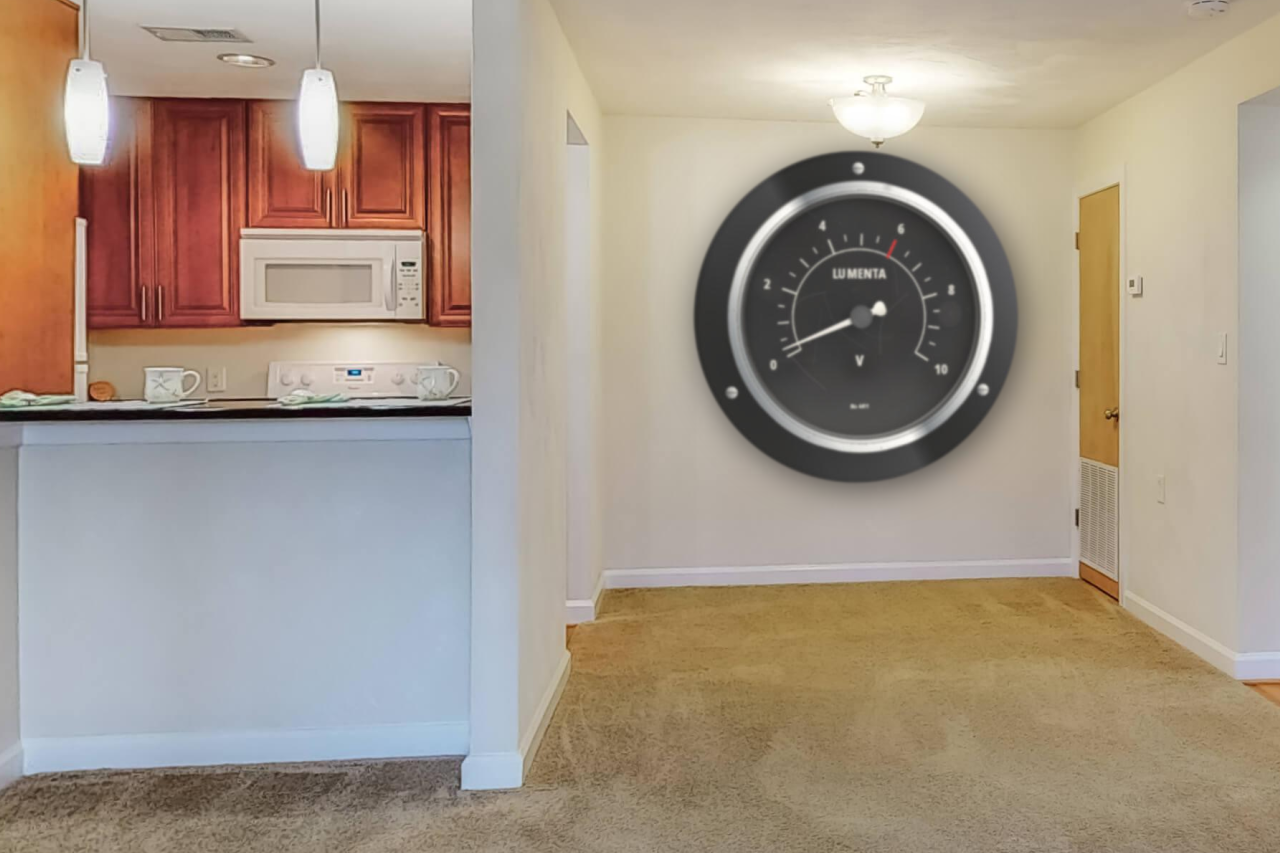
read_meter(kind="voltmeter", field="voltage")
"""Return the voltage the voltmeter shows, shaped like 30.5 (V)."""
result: 0.25 (V)
